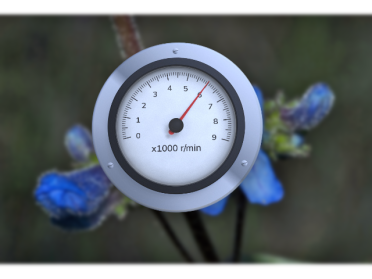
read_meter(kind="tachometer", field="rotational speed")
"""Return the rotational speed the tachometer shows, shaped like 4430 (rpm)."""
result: 6000 (rpm)
